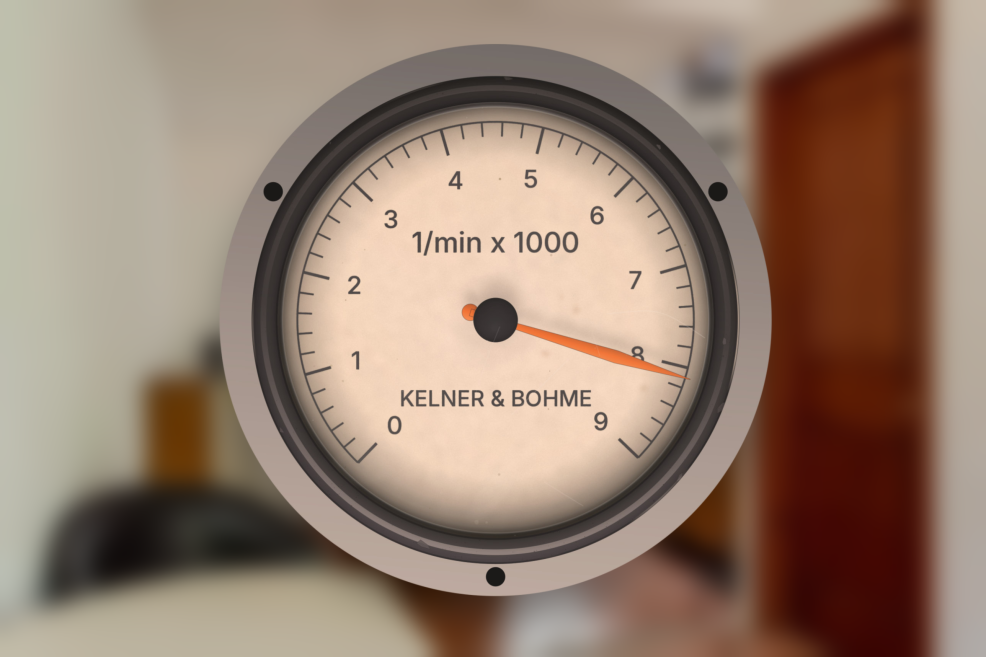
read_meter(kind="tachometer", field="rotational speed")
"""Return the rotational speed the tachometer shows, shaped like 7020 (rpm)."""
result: 8100 (rpm)
